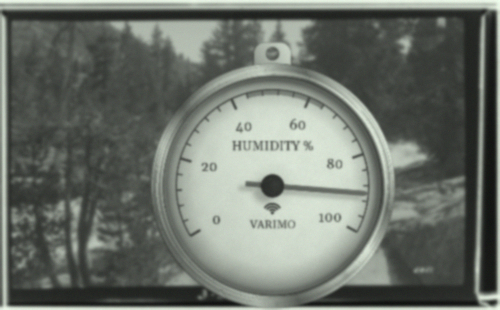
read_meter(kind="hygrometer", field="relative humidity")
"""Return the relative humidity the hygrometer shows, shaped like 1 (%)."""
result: 90 (%)
